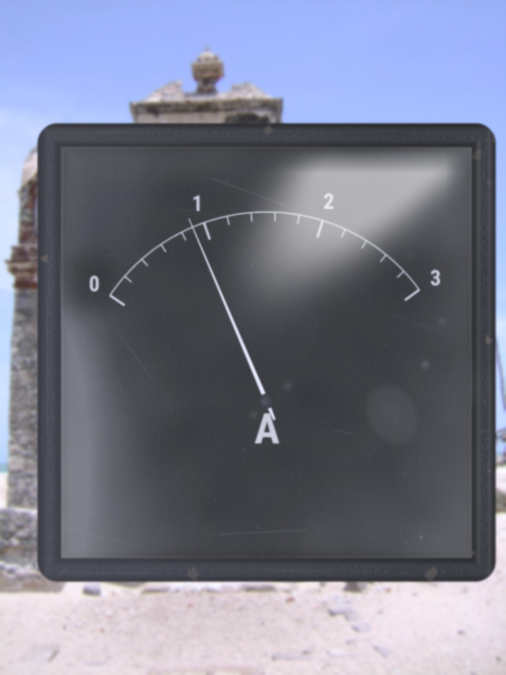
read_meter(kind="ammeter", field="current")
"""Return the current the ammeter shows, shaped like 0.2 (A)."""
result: 0.9 (A)
